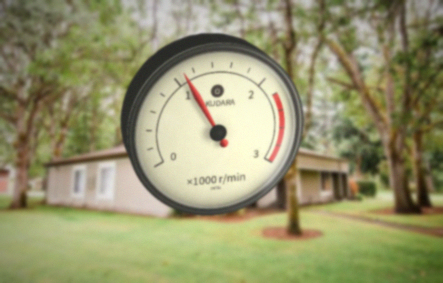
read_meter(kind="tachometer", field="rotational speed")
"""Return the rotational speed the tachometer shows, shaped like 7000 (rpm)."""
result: 1100 (rpm)
